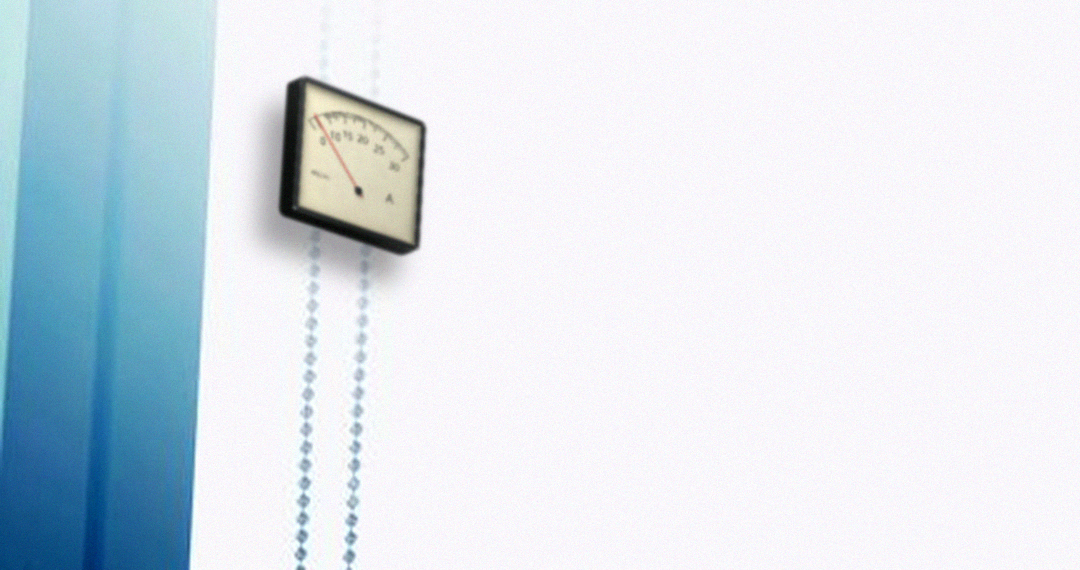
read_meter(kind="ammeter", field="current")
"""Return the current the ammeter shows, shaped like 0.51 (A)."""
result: 5 (A)
